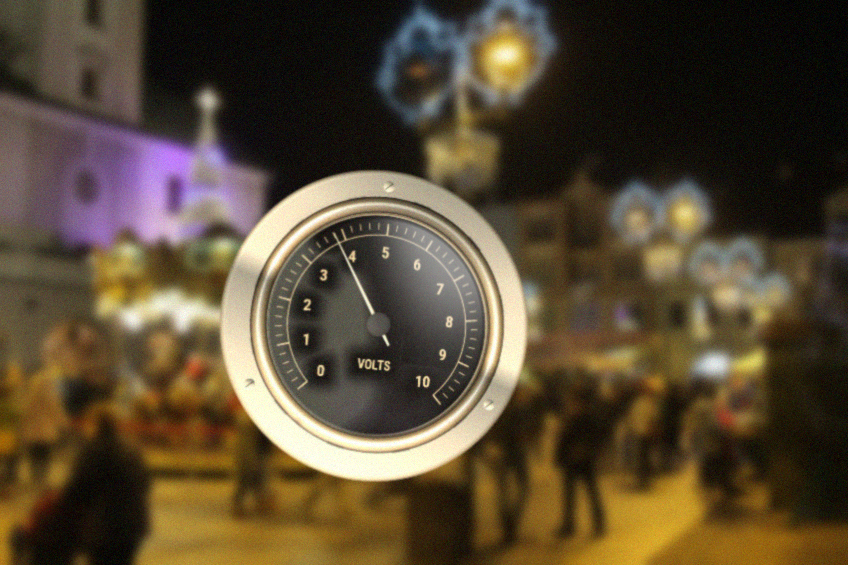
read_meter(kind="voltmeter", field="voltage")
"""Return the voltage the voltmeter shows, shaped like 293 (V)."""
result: 3.8 (V)
